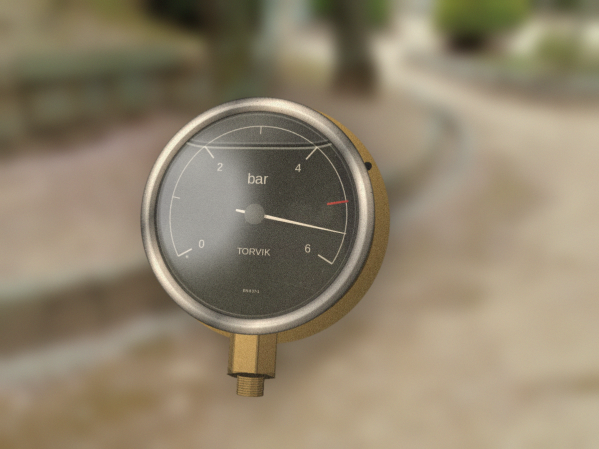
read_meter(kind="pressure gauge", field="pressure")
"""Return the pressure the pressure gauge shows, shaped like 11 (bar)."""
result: 5.5 (bar)
